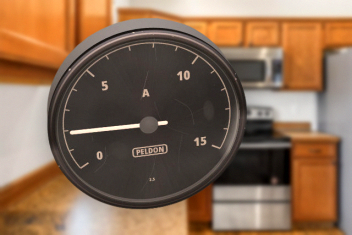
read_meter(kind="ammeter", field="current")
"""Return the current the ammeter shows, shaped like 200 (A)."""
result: 2 (A)
